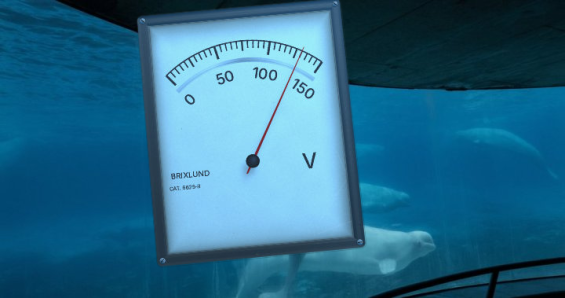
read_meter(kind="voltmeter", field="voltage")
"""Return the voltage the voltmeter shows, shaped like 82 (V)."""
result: 130 (V)
